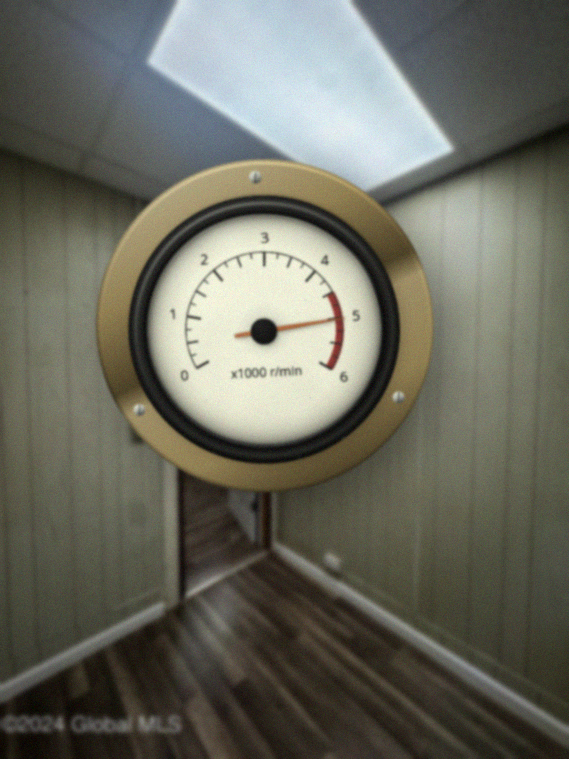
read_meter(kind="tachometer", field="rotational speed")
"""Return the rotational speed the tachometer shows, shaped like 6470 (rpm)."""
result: 5000 (rpm)
